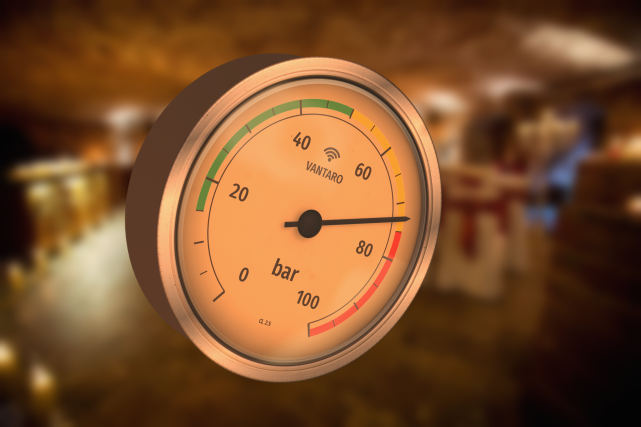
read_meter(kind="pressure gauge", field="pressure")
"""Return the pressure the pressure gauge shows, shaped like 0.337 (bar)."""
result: 72.5 (bar)
